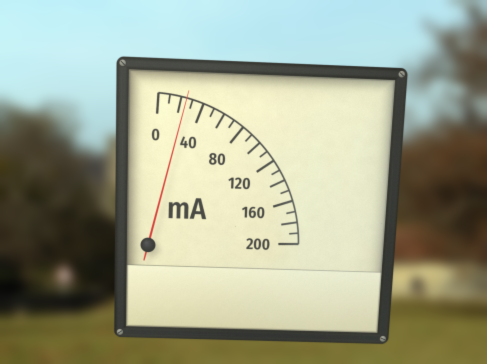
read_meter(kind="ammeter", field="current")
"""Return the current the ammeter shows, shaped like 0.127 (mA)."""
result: 25 (mA)
